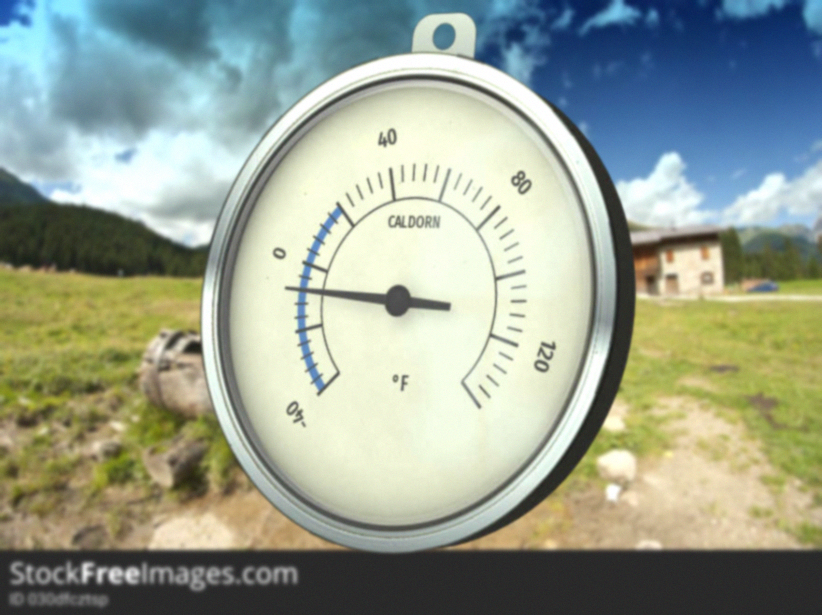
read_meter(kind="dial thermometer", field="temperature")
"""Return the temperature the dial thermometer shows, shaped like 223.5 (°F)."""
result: -8 (°F)
